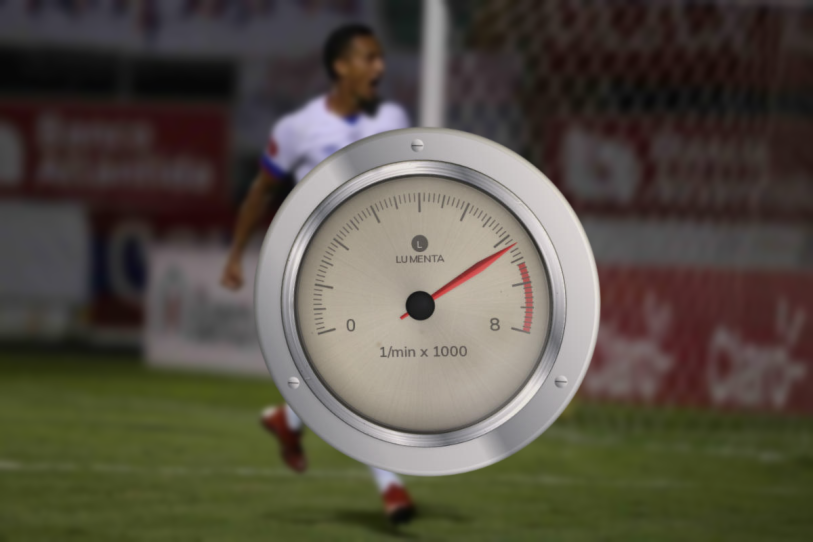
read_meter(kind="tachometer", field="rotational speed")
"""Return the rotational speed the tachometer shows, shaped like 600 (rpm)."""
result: 6200 (rpm)
